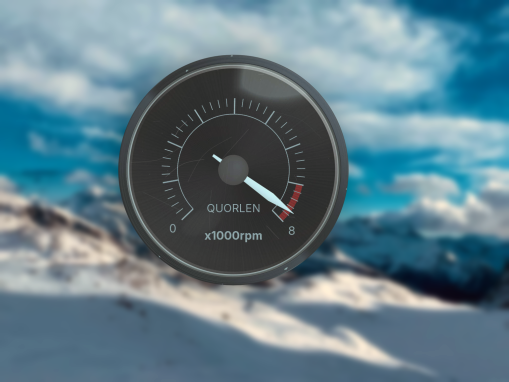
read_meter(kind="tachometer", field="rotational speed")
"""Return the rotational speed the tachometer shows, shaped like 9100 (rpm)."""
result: 7700 (rpm)
